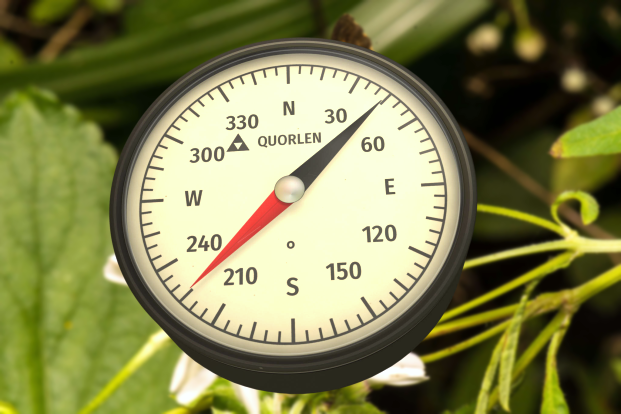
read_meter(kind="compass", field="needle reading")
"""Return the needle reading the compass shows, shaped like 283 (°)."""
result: 225 (°)
